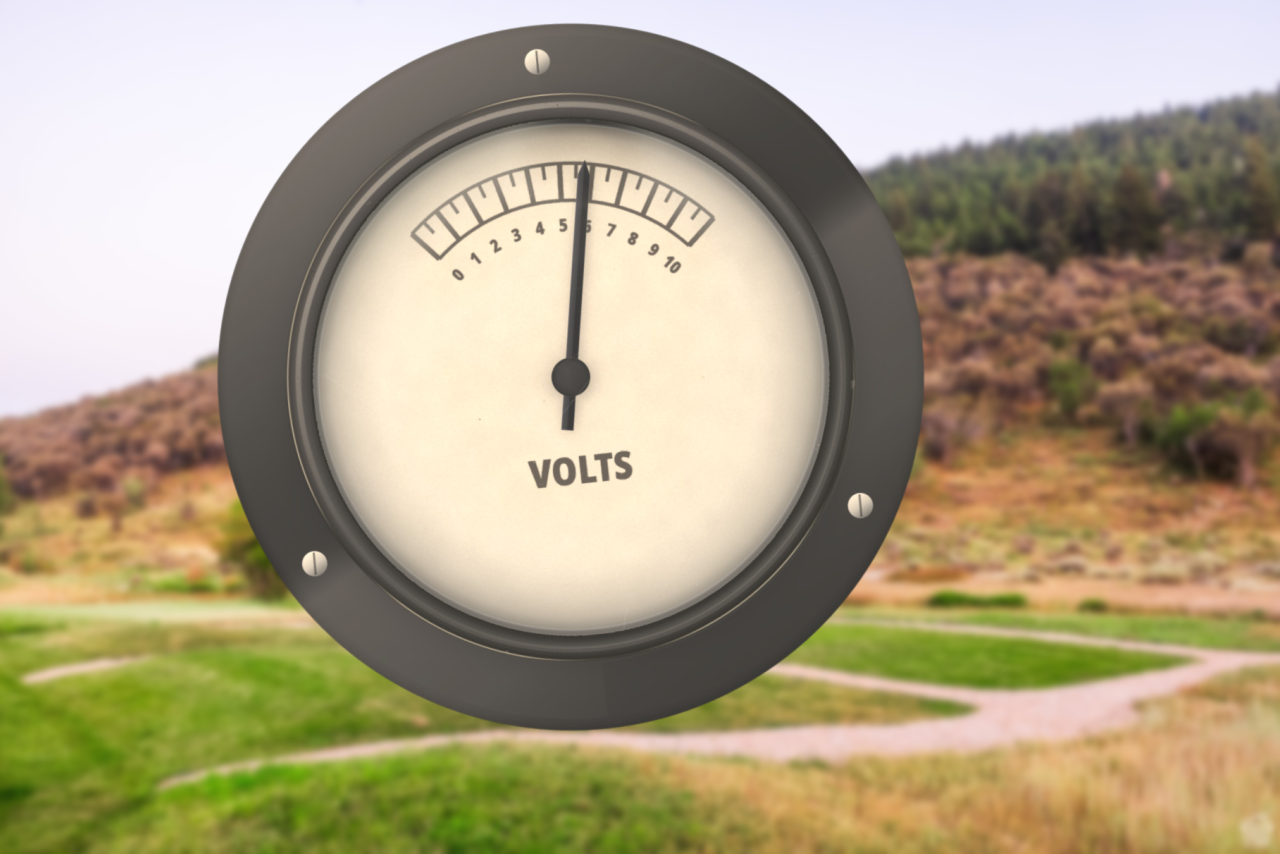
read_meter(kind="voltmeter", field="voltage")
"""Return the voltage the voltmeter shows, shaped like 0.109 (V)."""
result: 5.75 (V)
